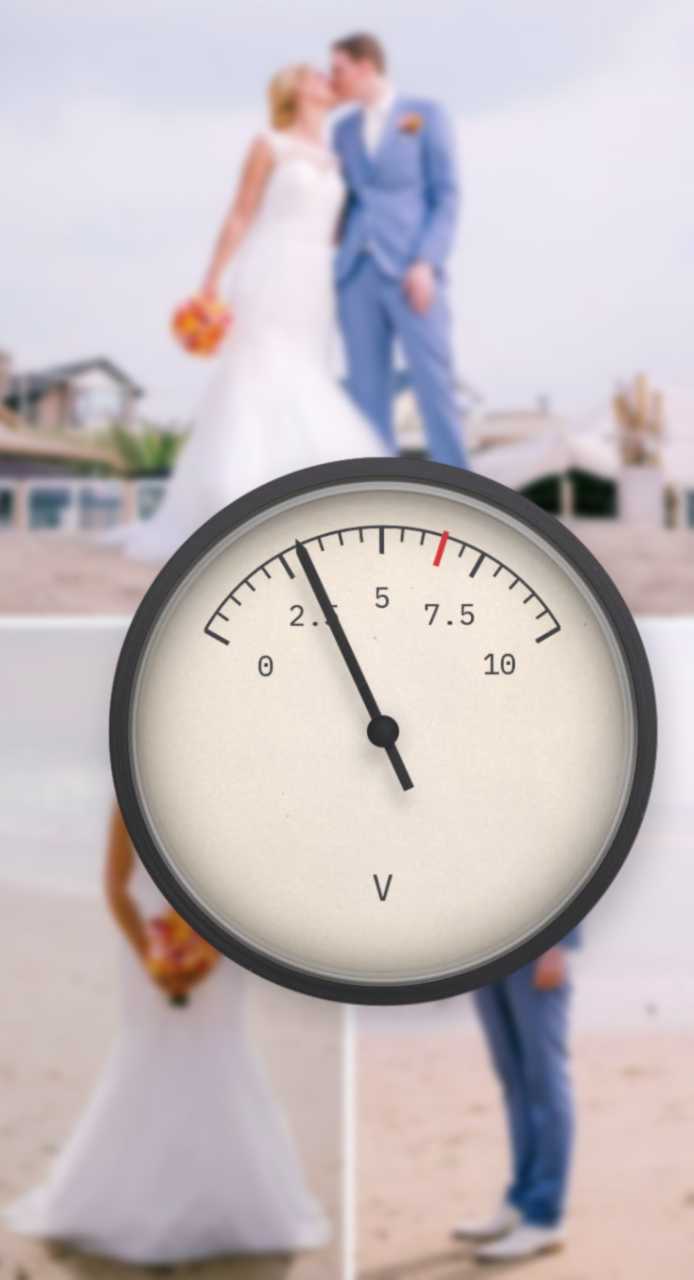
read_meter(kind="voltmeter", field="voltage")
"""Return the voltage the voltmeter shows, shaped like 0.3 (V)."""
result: 3 (V)
